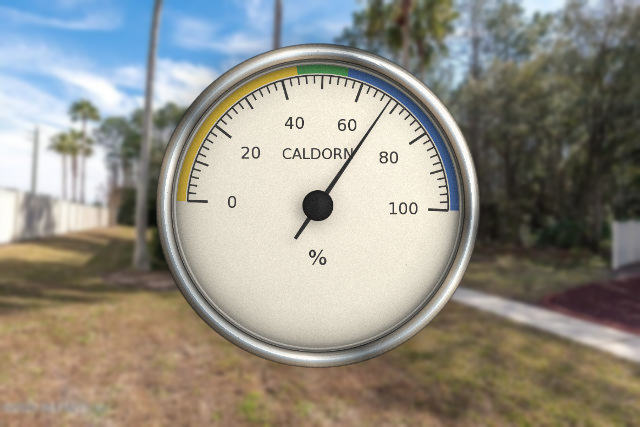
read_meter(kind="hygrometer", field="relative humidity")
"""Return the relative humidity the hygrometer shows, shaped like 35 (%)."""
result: 68 (%)
